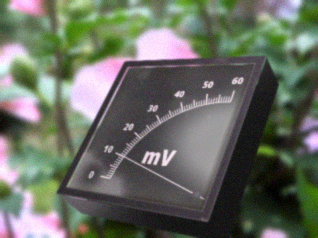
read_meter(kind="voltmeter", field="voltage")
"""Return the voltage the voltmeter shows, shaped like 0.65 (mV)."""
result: 10 (mV)
